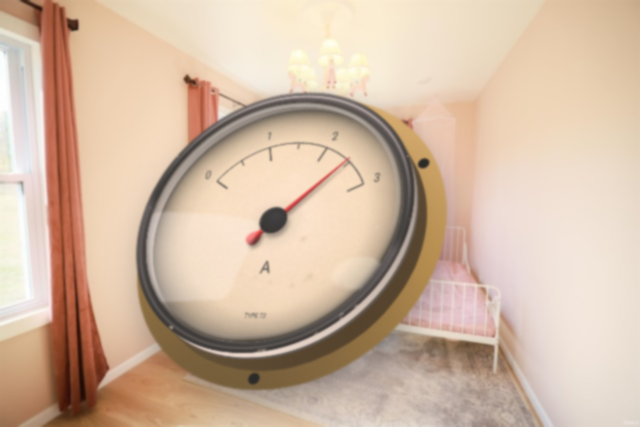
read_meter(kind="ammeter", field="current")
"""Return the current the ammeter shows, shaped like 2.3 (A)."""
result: 2.5 (A)
